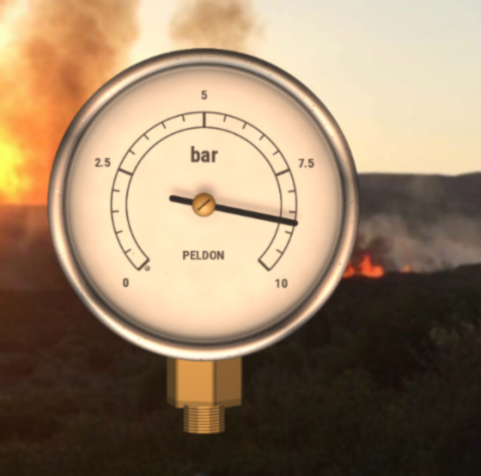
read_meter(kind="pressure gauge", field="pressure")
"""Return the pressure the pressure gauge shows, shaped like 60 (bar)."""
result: 8.75 (bar)
